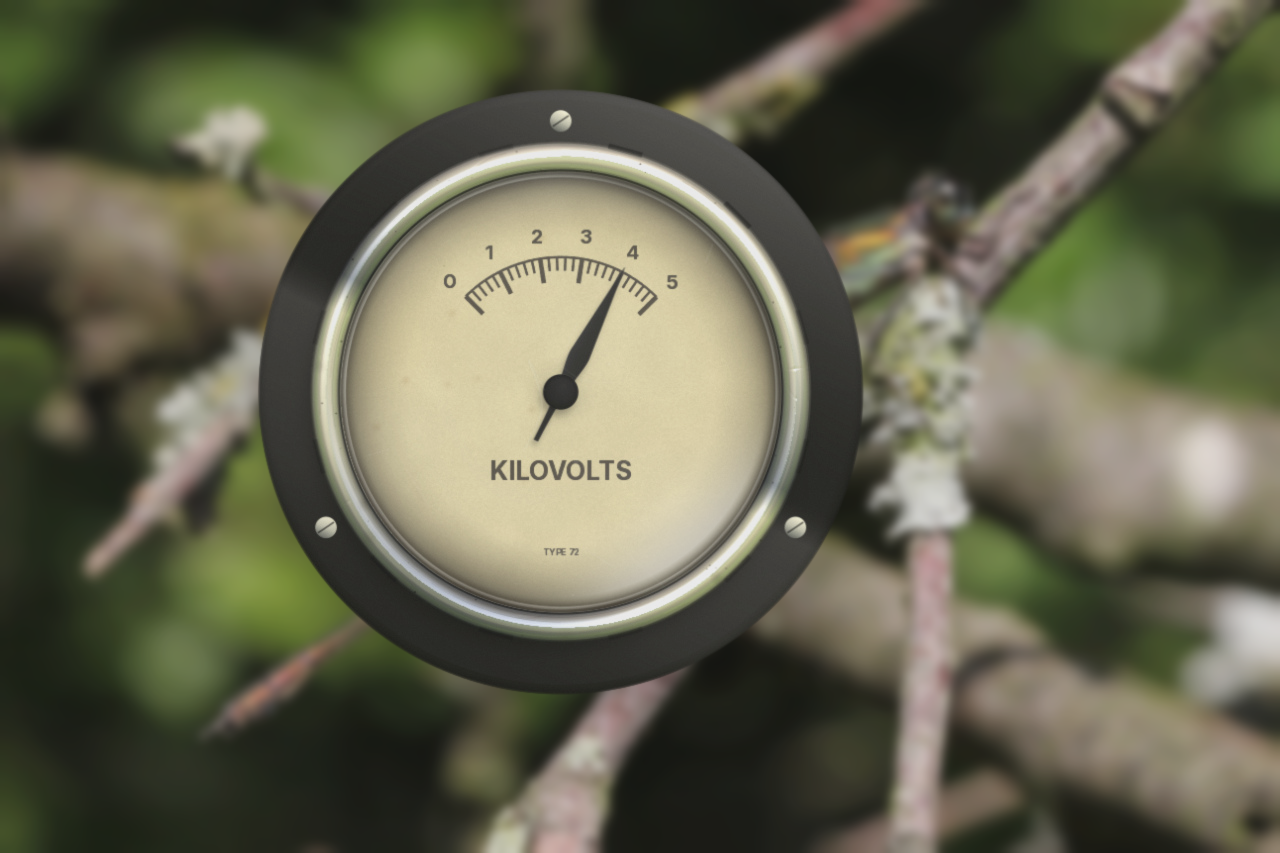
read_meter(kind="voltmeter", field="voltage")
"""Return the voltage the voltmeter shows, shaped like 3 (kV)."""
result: 4 (kV)
